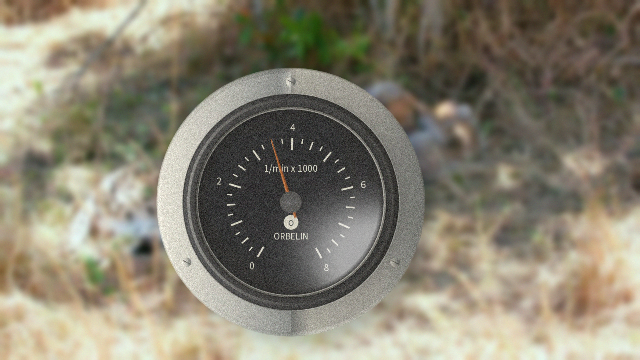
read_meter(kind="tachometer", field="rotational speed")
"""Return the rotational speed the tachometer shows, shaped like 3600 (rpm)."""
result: 3500 (rpm)
